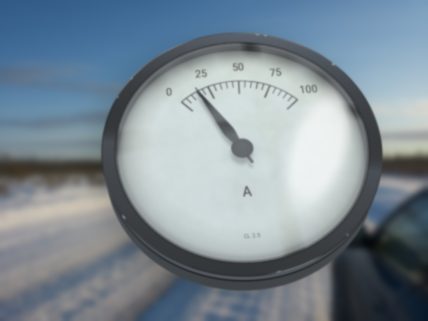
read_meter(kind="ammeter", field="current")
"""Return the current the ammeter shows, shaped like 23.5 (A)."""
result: 15 (A)
